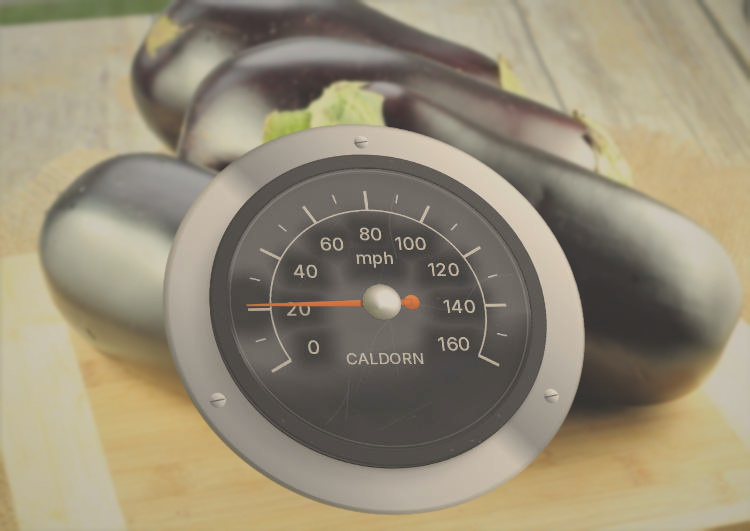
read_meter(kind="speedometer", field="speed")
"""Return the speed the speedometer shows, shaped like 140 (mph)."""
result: 20 (mph)
